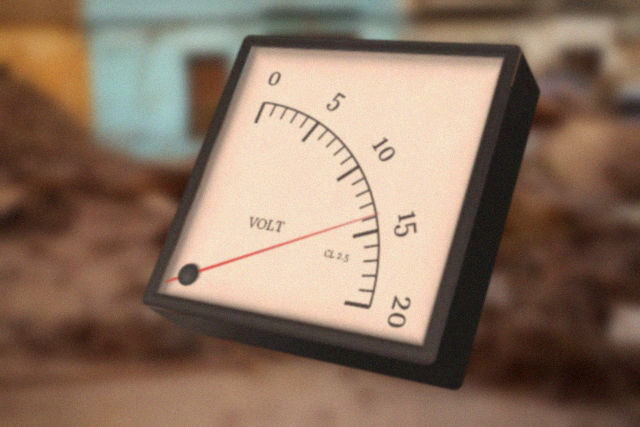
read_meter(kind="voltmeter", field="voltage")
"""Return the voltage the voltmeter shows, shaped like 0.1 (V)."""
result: 14 (V)
